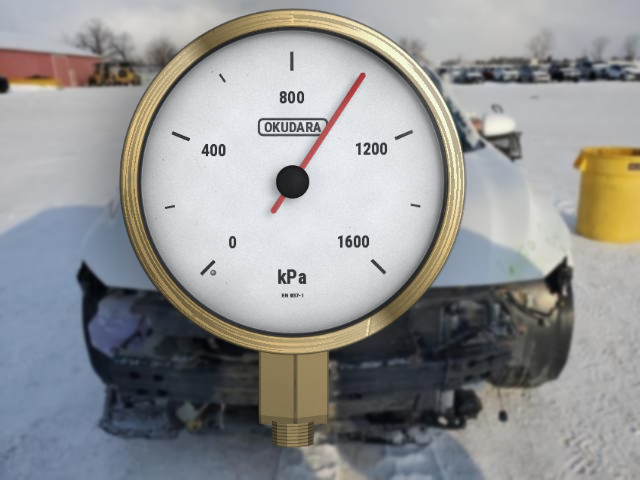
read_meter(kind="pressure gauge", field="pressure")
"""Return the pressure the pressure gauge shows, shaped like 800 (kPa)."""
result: 1000 (kPa)
